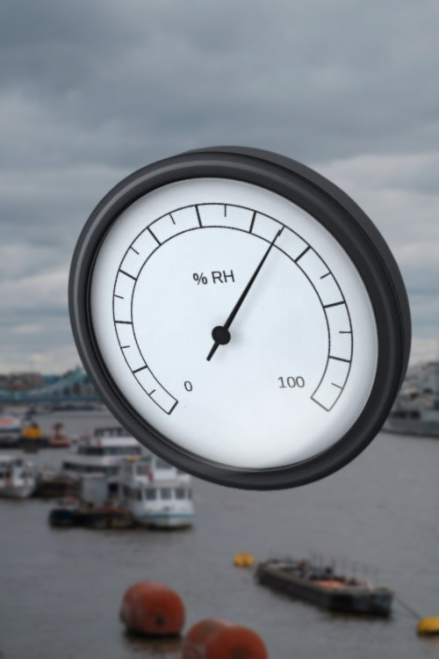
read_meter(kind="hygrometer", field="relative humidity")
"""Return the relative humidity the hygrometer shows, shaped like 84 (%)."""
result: 65 (%)
